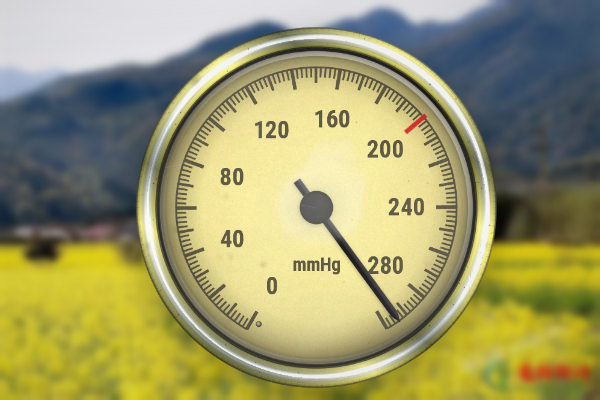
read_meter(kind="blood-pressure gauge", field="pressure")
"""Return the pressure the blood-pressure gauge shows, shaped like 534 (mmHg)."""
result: 294 (mmHg)
